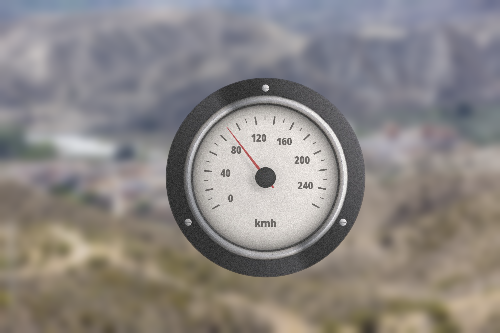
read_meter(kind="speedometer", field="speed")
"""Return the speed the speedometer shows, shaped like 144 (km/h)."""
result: 90 (km/h)
